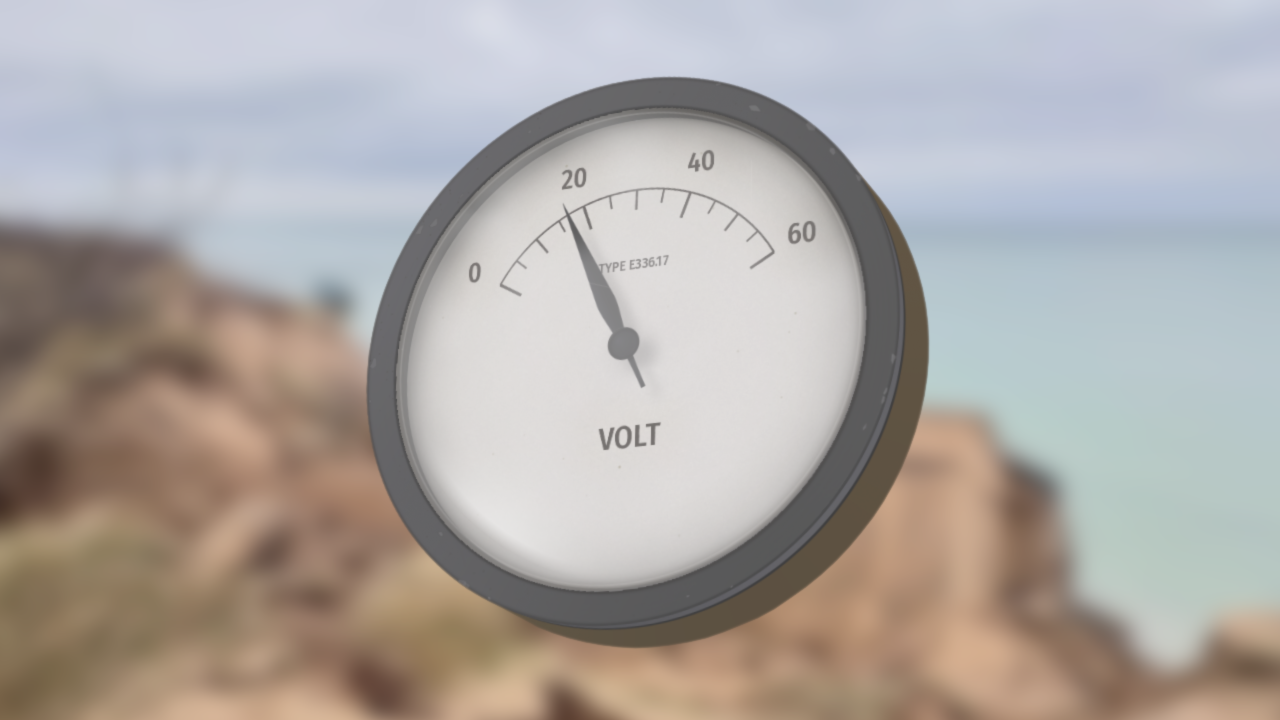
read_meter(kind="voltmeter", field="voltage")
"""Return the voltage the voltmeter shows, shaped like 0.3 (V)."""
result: 17.5 (V)
